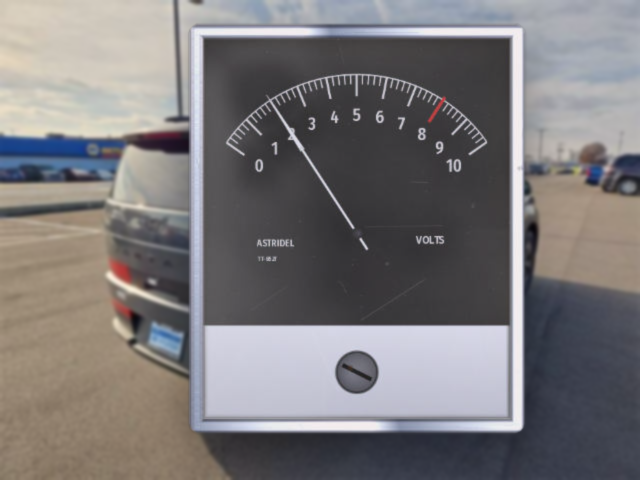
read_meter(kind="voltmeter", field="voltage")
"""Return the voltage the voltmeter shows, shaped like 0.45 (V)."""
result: 2 (V)
